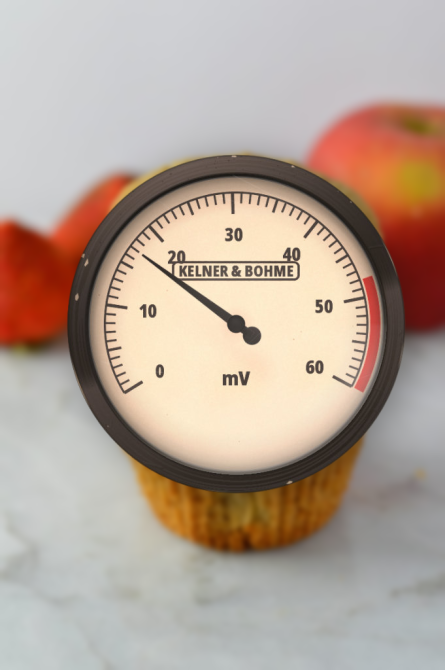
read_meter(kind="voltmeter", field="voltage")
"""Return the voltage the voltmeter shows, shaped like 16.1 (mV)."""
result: 17 (mV)
